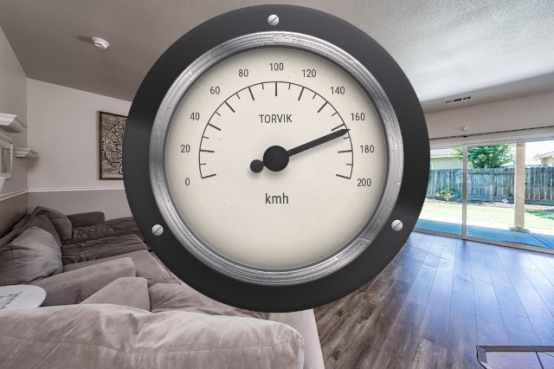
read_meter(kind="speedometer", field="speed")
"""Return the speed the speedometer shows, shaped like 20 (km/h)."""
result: 165 (km/h)
